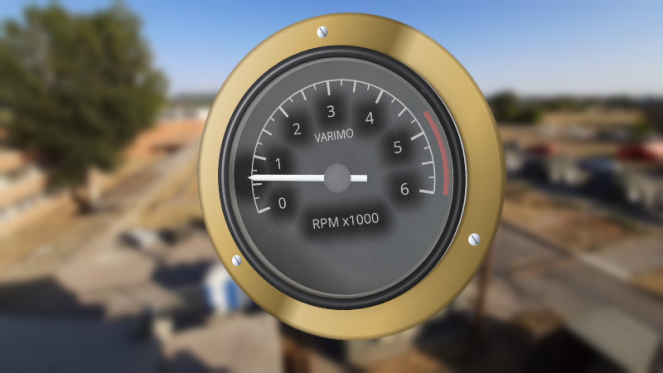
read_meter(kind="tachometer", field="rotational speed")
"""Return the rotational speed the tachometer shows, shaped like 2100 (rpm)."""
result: 625 (rpm)
